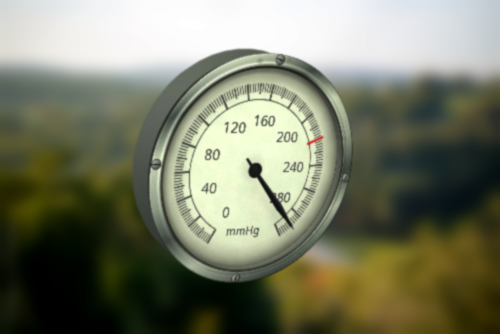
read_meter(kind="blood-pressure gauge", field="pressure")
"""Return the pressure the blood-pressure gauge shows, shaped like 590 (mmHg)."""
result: 290 (mmHg)
